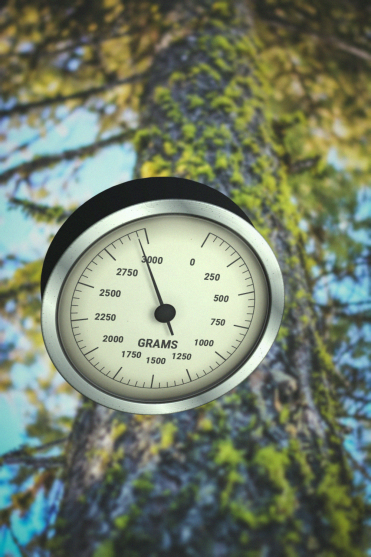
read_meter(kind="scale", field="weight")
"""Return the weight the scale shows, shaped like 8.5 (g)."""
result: 2950 (g)
